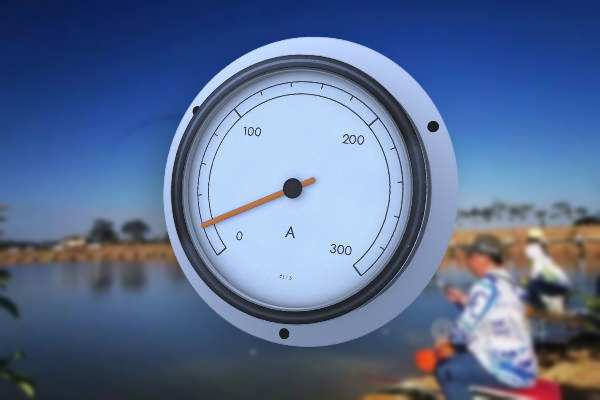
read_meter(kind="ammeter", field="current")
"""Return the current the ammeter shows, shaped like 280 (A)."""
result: 20 (A)
